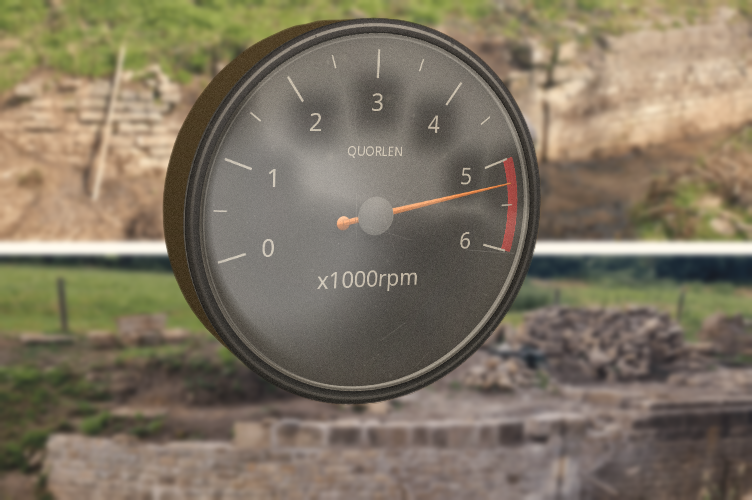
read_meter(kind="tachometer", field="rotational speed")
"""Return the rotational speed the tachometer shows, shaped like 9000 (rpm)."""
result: 5250 (rpm)
